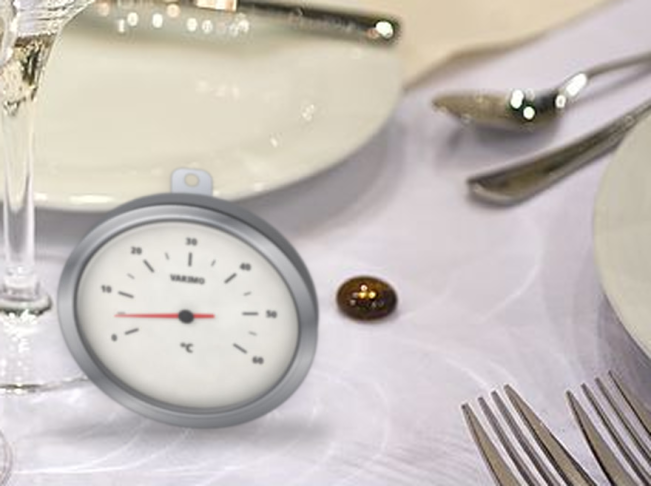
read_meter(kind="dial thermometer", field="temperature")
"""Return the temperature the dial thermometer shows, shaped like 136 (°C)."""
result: 5 (°C)
